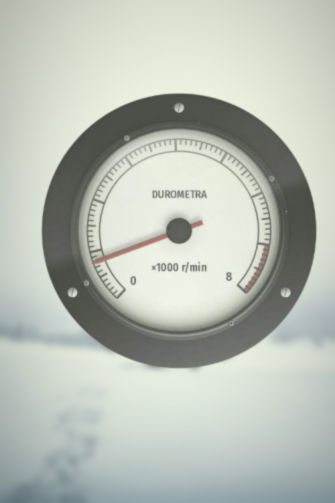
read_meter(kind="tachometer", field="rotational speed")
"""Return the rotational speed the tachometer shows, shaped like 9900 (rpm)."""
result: 800 (rpm)
